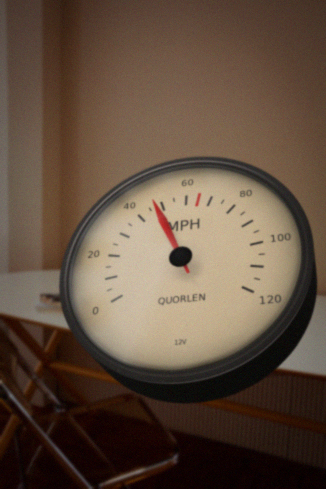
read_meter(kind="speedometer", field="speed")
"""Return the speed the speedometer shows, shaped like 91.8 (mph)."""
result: 47.5 (mph)
